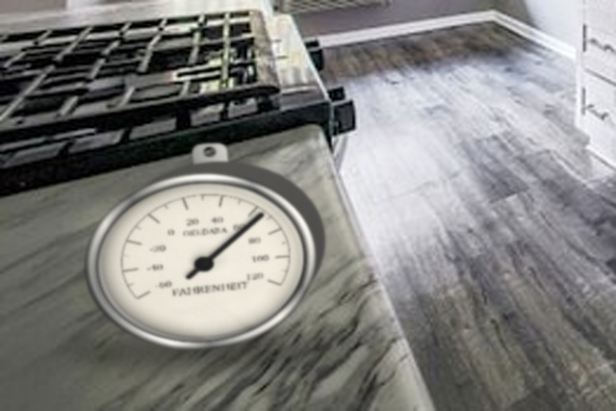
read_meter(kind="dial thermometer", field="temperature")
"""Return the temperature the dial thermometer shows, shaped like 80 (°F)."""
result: 65 (°F)
